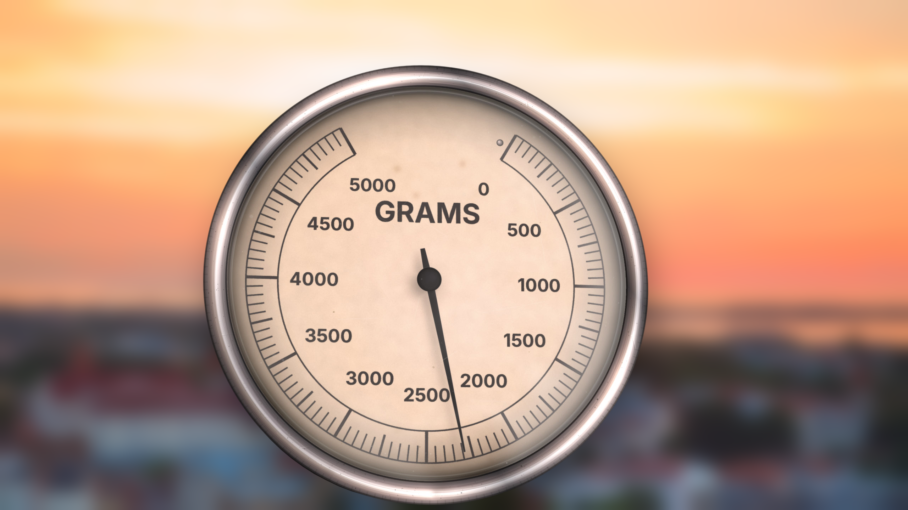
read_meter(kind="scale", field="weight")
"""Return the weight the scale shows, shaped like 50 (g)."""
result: 2300 (g)
